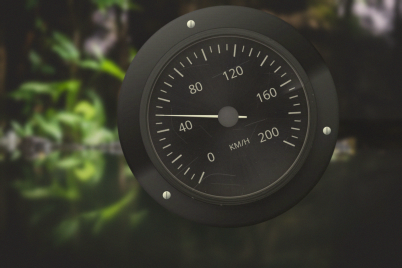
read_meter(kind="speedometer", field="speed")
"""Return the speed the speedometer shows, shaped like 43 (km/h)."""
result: 50 (km/h)
